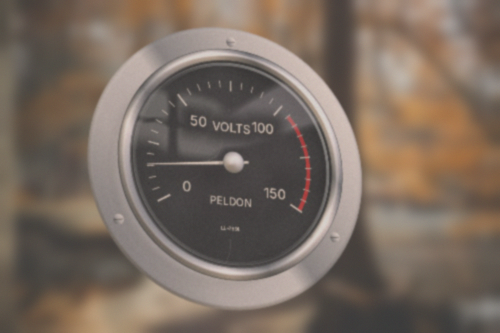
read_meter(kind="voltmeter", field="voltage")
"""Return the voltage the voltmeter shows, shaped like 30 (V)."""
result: 15 (V)
